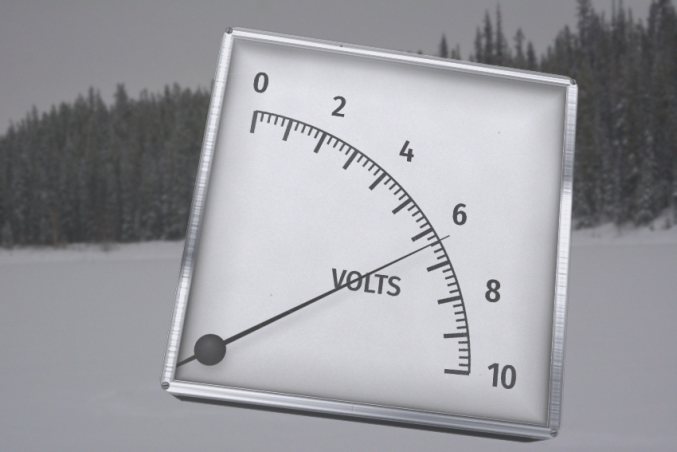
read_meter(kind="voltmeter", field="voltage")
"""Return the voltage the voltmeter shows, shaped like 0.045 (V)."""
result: 6.4 (V)
